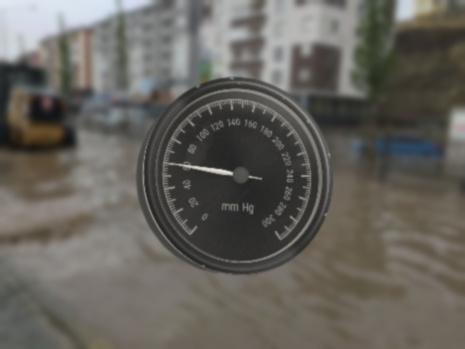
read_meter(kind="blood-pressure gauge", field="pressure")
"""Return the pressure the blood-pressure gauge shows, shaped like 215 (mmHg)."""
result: 60 (mmHg)
